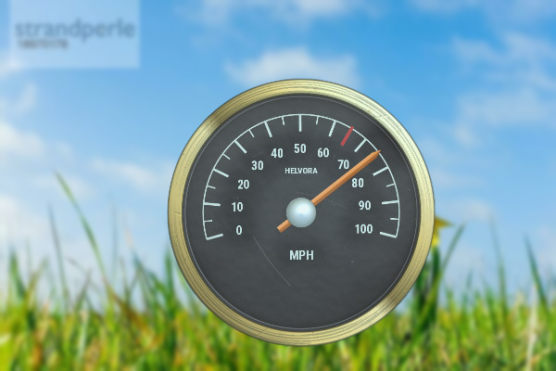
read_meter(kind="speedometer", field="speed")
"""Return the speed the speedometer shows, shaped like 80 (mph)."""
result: 75 (mph)
